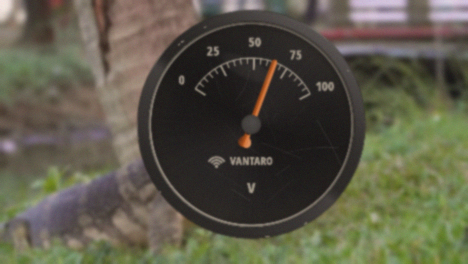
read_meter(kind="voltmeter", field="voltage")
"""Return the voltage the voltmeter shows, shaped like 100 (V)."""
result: 65 (V)
